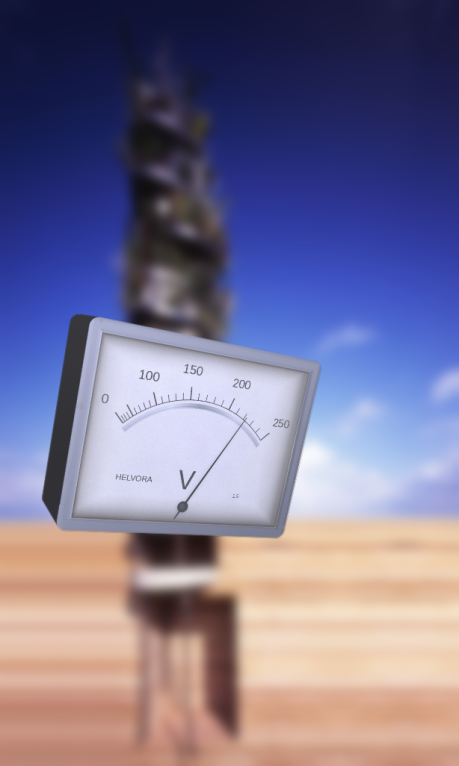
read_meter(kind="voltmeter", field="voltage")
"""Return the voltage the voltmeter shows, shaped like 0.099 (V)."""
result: 220 (V)
